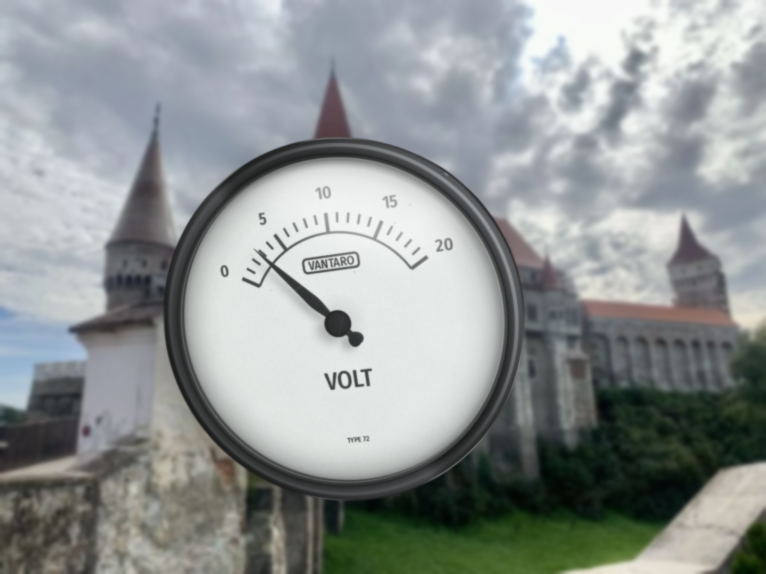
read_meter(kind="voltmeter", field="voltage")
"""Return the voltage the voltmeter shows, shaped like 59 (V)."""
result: 3 (V)
